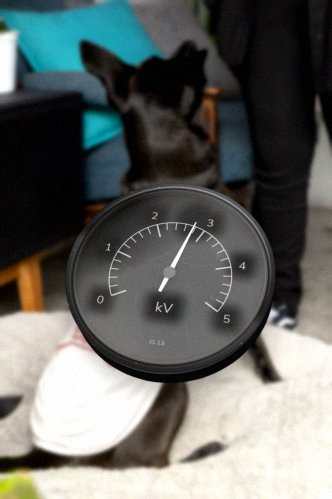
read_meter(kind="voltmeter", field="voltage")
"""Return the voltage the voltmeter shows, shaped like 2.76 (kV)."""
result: 2.8 (kV)
